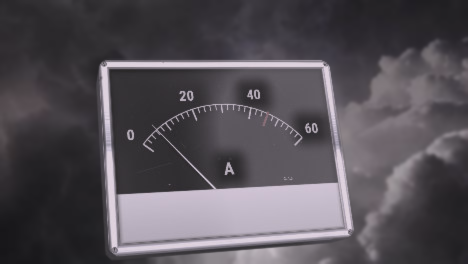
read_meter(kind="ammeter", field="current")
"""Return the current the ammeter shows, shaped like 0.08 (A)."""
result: 6 (A)
